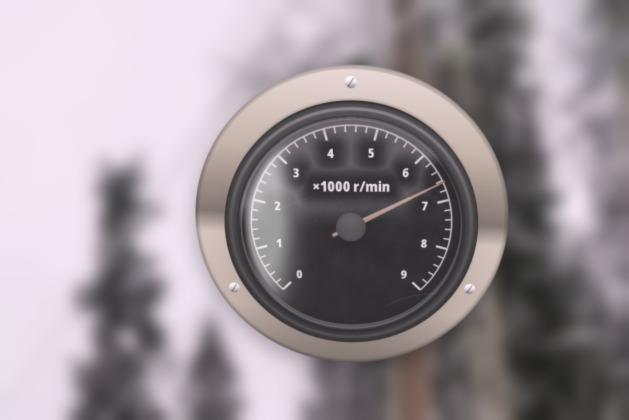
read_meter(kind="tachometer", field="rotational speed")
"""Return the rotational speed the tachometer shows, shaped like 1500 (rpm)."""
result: 6600 (rpm)
